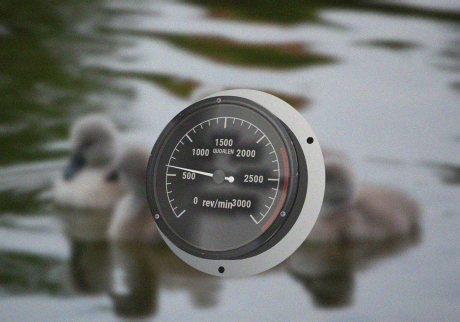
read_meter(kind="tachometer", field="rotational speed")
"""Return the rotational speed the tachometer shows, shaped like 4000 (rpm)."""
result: 600 (rpm)
